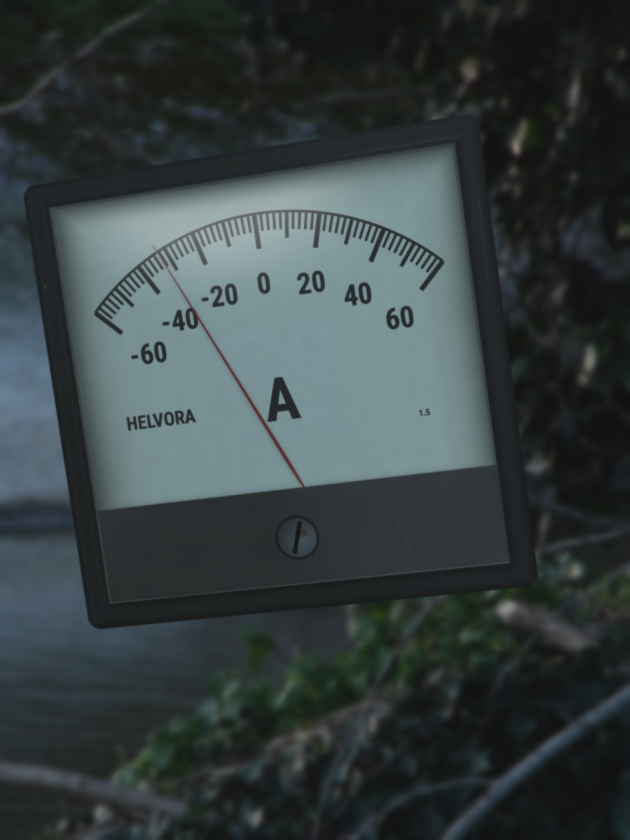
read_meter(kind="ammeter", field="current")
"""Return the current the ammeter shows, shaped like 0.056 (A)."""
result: -32 (A)
